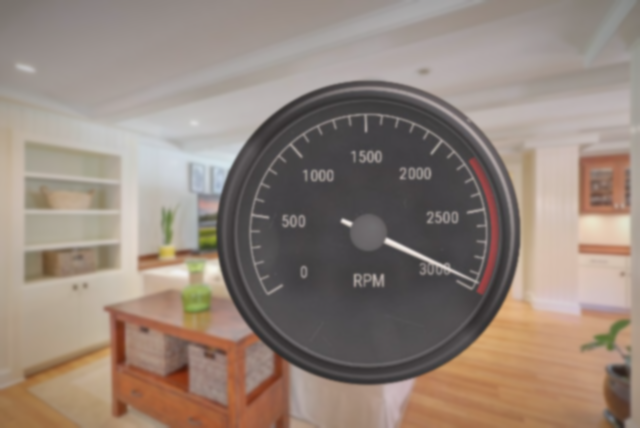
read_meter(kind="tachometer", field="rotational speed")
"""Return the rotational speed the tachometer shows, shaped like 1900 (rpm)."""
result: 2950 (rpm)
